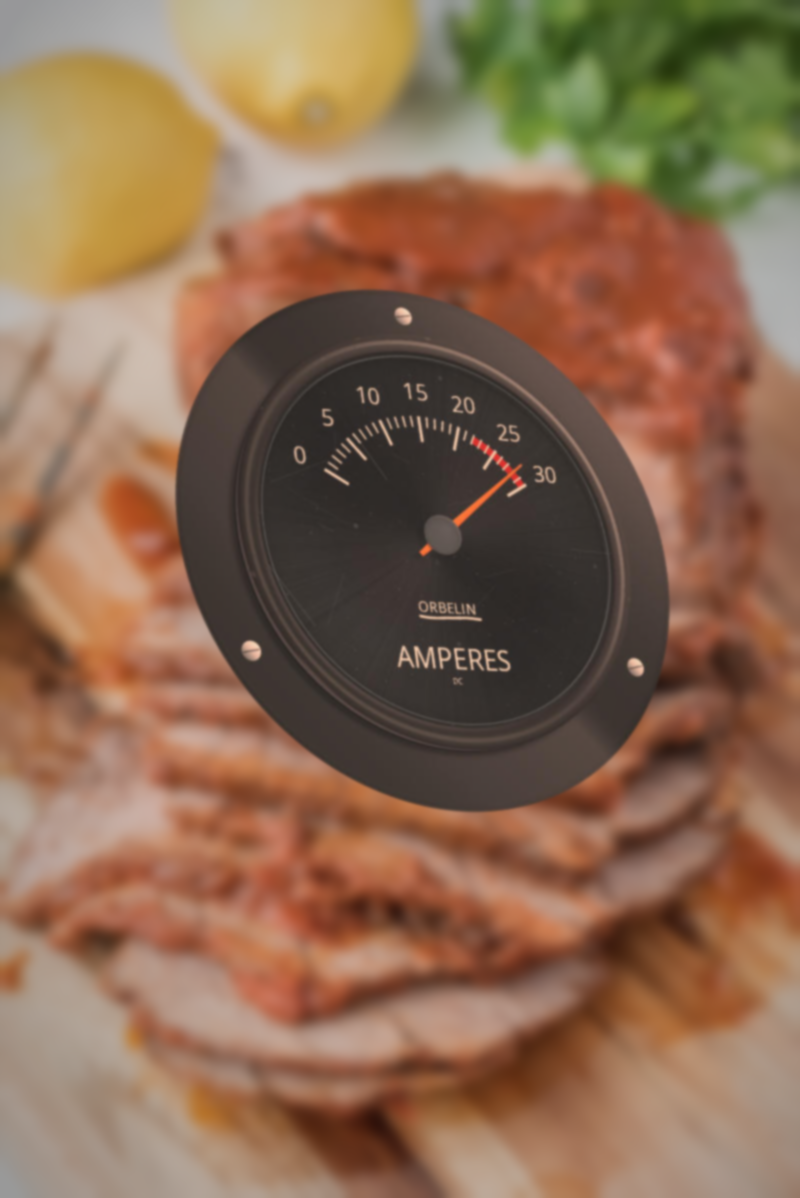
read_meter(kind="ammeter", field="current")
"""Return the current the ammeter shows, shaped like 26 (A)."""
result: 28 (A)
